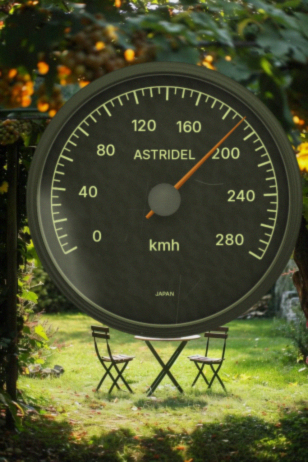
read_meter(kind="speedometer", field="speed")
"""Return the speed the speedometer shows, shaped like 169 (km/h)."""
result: 190 (km/h)
